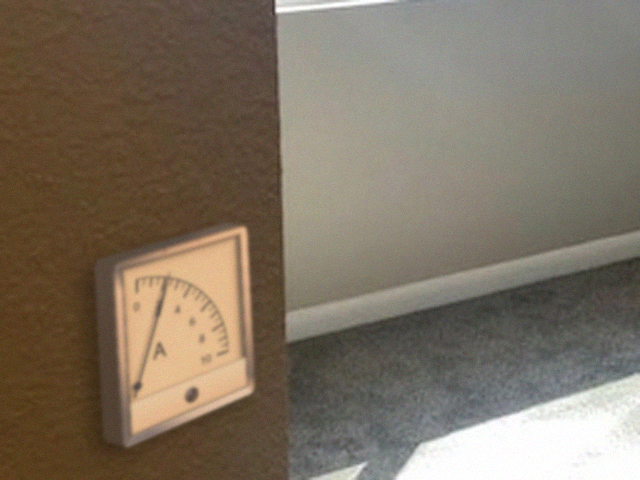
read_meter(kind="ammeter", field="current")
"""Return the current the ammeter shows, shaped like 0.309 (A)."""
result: 2 (A)
